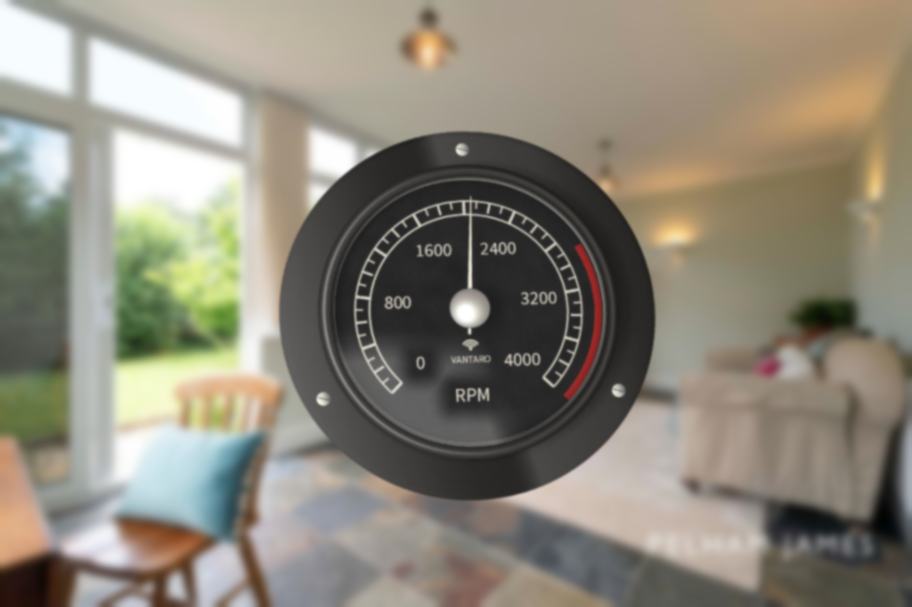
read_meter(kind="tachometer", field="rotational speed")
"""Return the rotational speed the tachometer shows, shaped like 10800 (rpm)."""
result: 2050 (rpm)
